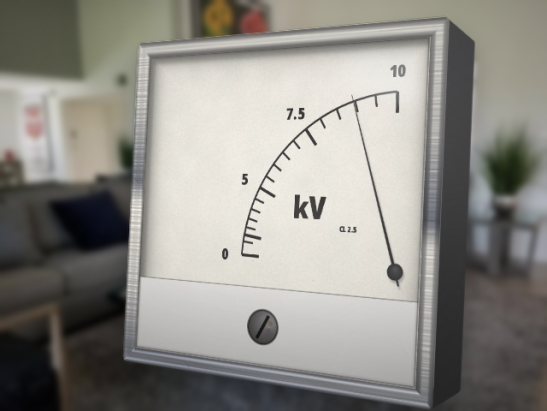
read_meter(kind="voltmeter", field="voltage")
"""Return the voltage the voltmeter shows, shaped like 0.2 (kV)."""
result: 9 (kV)
